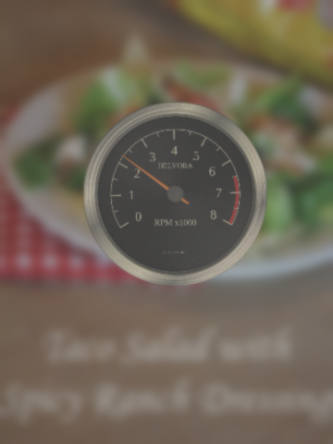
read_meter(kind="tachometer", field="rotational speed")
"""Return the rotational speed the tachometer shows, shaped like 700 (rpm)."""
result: 2250 (rpm)
